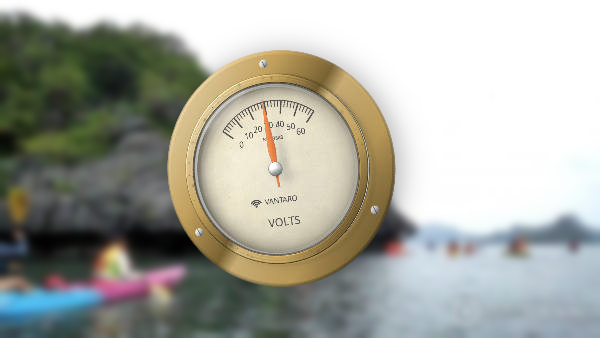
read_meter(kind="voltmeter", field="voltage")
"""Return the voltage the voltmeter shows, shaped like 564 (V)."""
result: 30 (V)
